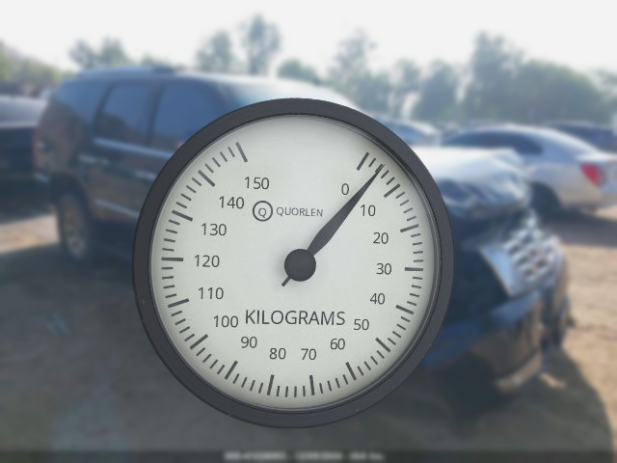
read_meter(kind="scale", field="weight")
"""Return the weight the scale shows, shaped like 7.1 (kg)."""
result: 4 (kg)
